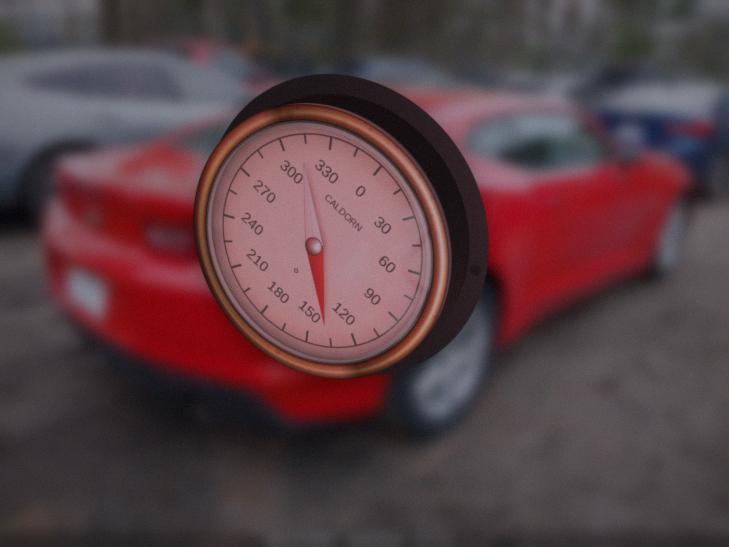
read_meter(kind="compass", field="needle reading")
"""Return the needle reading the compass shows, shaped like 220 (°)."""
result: 135 (°)
